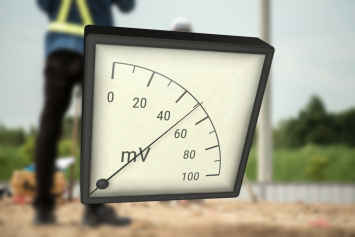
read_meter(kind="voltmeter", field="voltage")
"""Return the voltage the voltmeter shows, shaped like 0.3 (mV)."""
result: 50 (mV)
